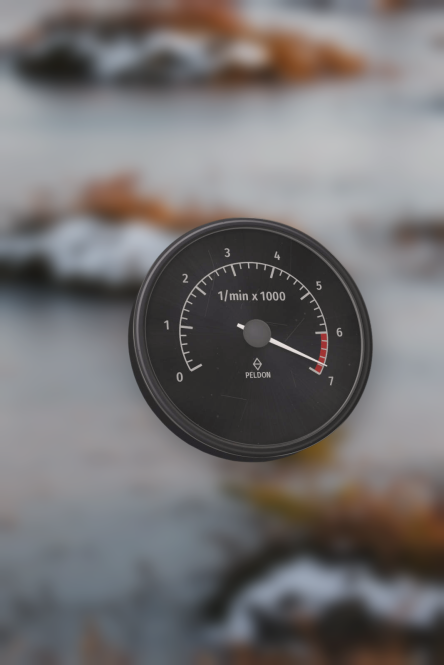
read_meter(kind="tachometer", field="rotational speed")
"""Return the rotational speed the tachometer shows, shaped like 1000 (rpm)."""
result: 6800 (rpm)
